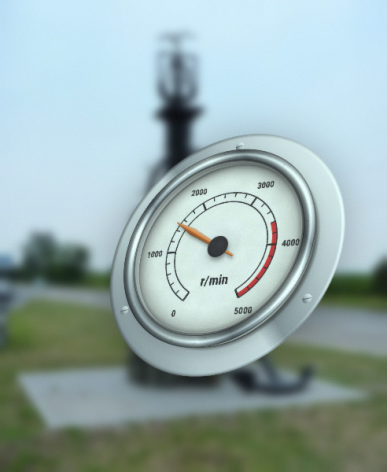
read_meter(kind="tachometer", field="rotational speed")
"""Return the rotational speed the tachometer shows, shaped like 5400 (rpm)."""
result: 1500 (rpm)
